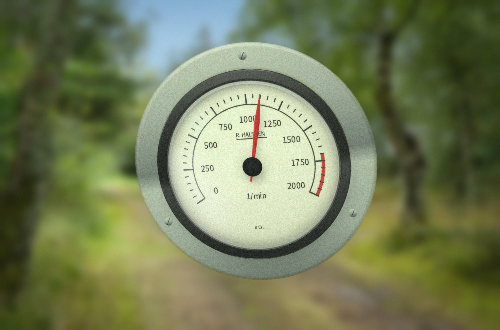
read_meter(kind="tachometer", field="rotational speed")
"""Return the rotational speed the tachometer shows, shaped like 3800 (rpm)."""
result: 1100 (rpm)
